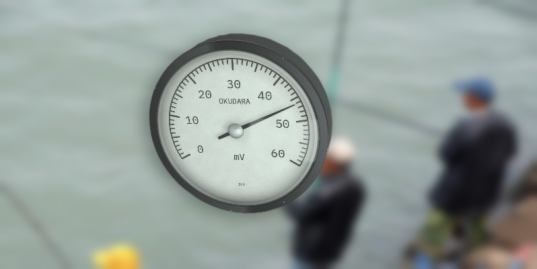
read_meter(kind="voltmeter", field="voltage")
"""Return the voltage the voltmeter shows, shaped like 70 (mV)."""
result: 46 (mV)
